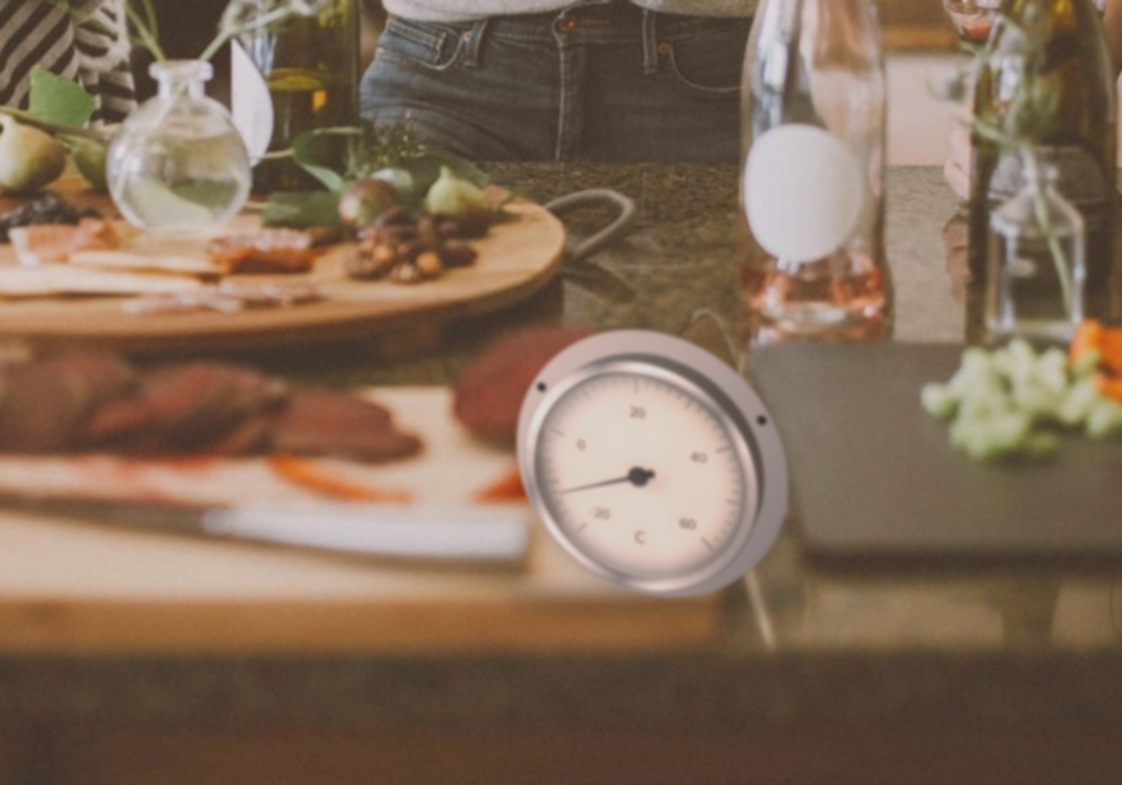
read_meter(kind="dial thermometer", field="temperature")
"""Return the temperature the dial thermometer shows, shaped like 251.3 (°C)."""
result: -12 (°C)
